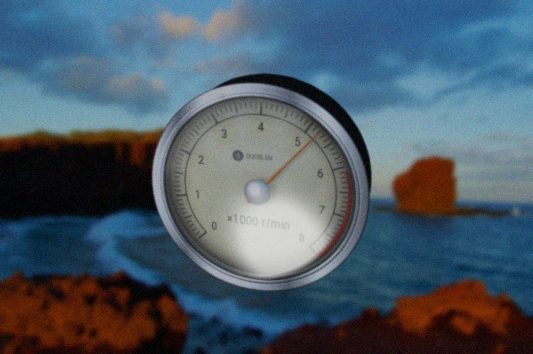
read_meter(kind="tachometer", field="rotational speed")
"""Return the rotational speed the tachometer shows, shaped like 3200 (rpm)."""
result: 5200 (rpm)
